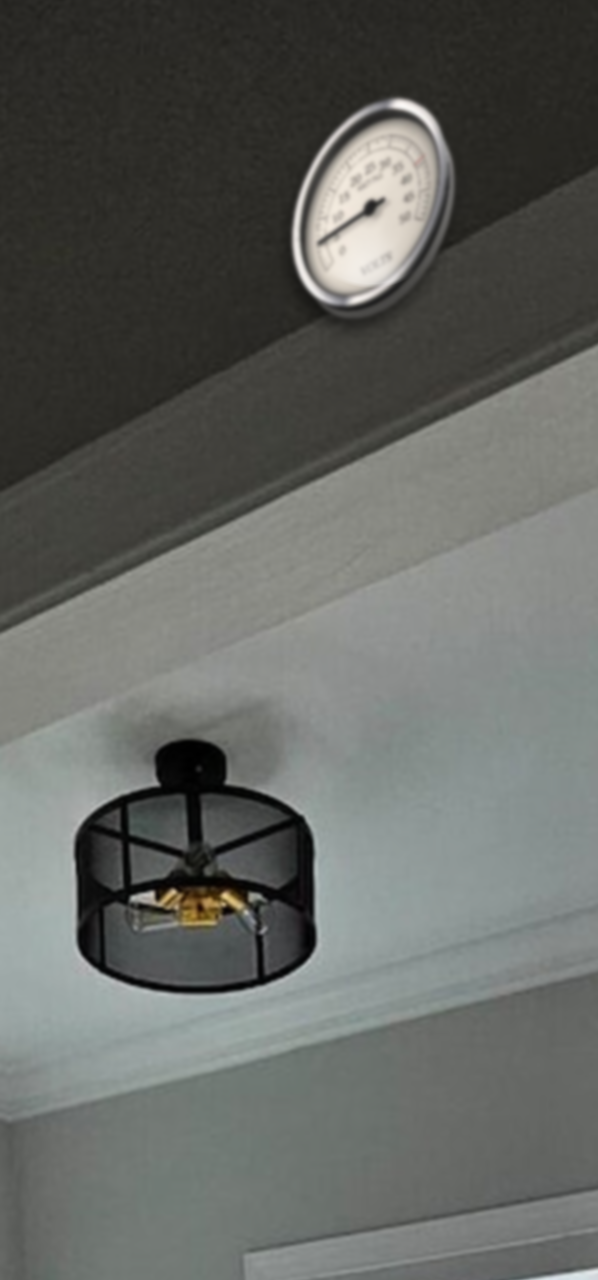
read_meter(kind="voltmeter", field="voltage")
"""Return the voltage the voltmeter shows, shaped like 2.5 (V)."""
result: 5 (V)
